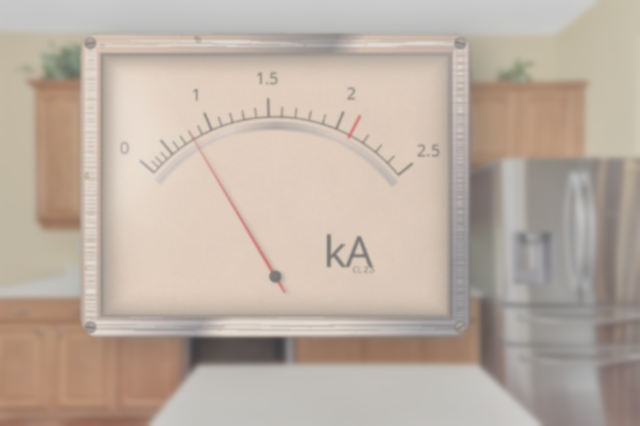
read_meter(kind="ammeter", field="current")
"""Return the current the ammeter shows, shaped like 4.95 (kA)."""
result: 0.8 (kA)
